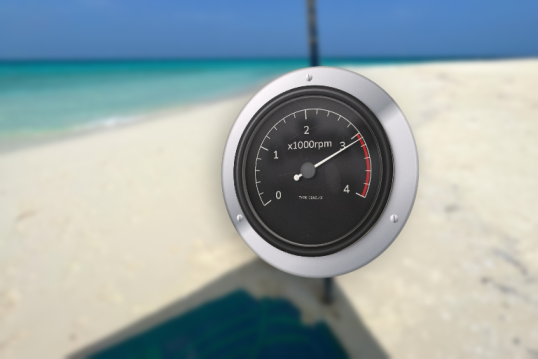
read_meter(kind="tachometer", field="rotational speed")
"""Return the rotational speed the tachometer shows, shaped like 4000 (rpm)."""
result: 3100 (rpm)
